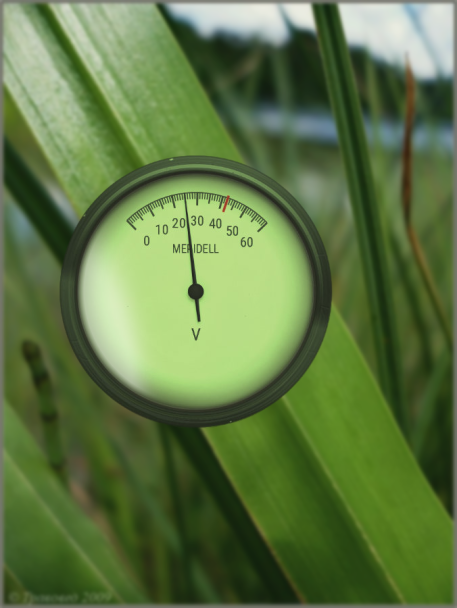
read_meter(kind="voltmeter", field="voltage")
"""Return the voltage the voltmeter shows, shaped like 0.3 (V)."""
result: 25 (V)
